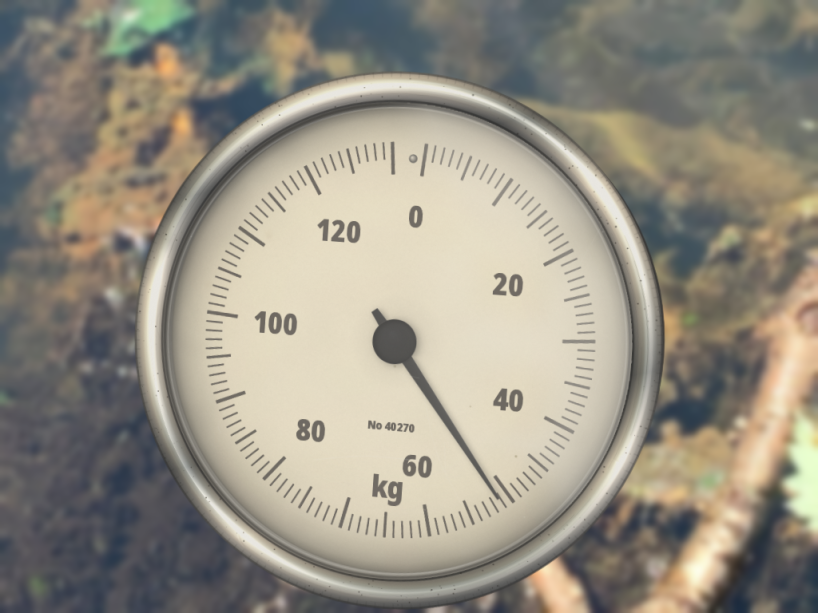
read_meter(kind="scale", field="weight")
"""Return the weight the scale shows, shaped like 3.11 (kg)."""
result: 51 (kg)
